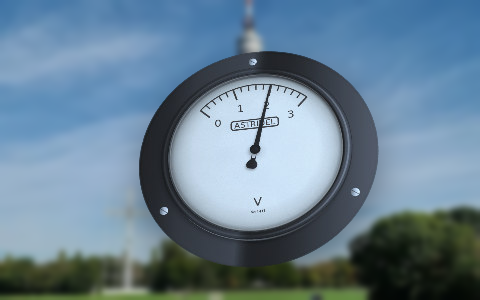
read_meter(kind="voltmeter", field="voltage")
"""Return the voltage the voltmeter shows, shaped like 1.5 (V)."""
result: 2 (V)
